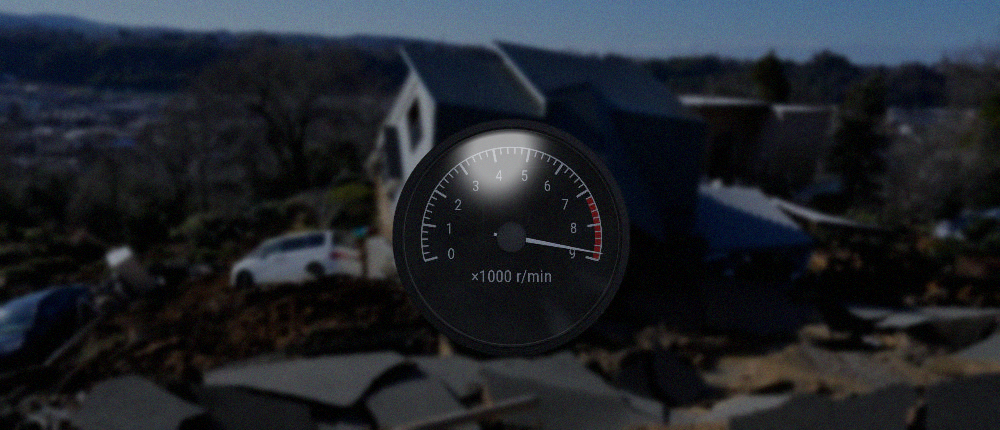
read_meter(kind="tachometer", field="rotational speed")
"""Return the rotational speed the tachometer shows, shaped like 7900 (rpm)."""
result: 8800 (rpm)
